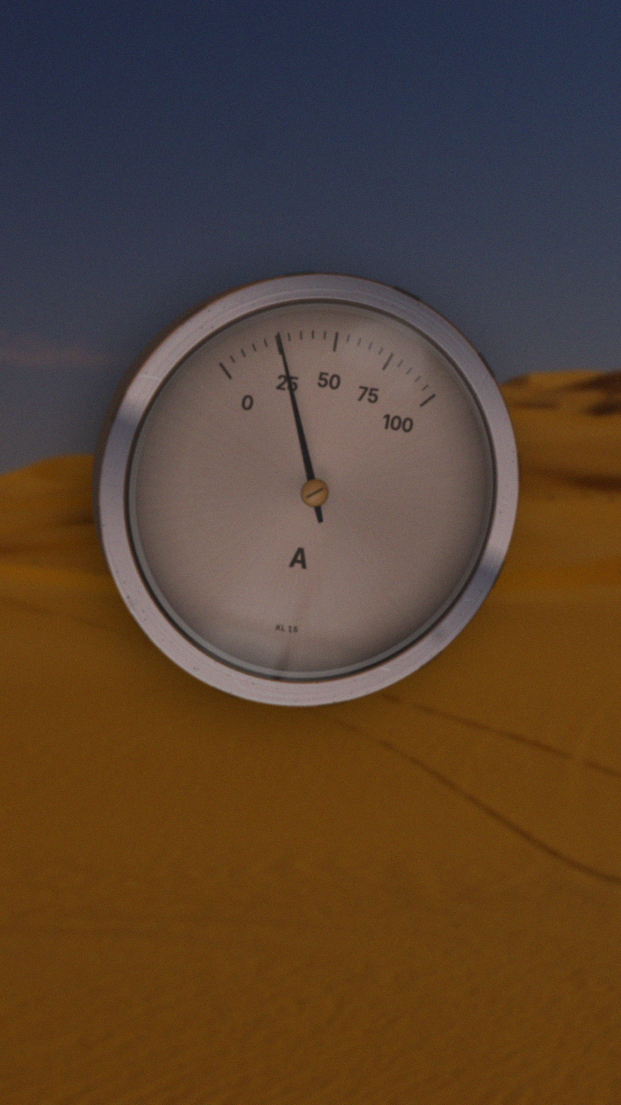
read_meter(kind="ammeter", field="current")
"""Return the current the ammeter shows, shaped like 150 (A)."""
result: 25 (A)
